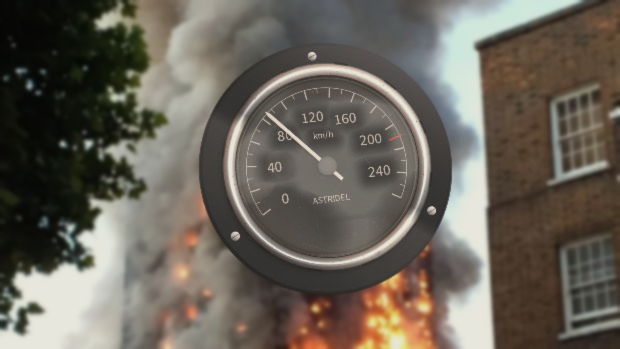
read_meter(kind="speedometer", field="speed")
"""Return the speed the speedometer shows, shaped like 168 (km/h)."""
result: 85 (km/h)
